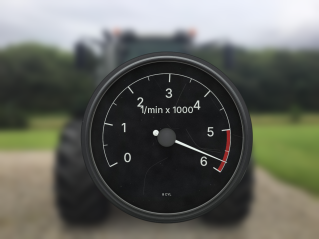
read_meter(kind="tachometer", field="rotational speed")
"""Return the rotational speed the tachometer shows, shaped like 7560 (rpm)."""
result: 5750 (rpm)
